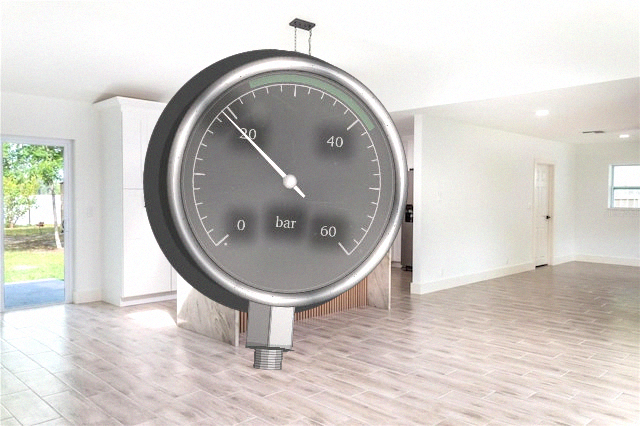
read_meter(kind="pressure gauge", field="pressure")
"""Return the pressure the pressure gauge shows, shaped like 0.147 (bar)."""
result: 19 (bar)
